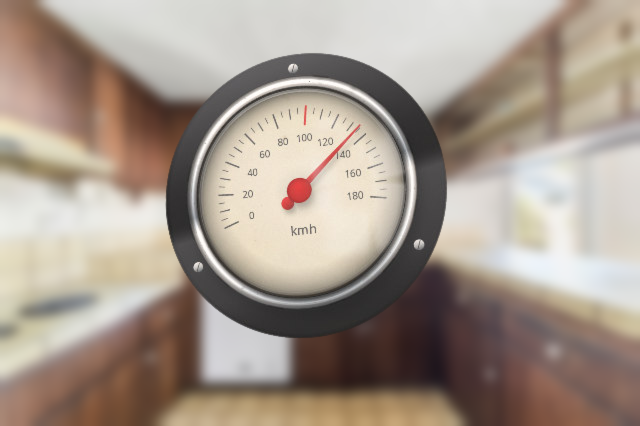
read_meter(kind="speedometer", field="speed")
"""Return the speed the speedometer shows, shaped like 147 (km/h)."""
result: 135 (km/h)
